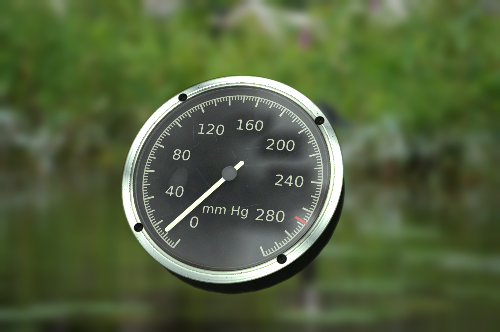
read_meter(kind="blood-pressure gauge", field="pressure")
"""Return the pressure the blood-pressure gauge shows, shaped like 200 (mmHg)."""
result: 10 (mmHg)
